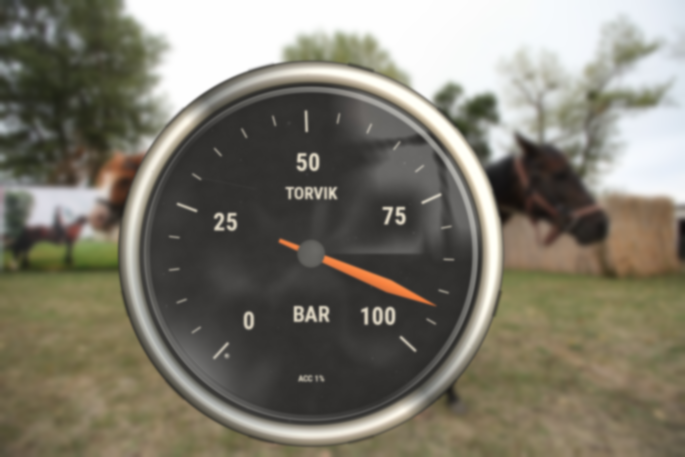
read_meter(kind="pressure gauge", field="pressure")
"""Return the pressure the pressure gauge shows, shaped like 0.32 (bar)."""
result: 92.5 (bar)
